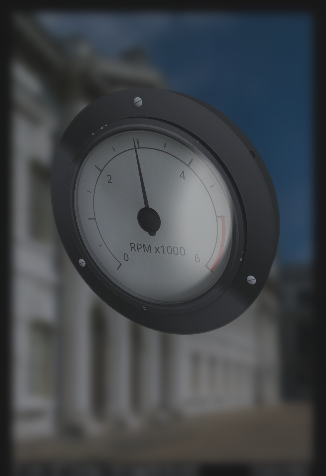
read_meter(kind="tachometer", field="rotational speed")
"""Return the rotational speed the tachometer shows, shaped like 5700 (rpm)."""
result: 3000 (rpm)
